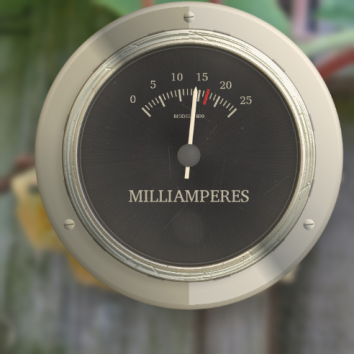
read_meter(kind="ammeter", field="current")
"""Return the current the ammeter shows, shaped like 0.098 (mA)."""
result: 14 (mA)
